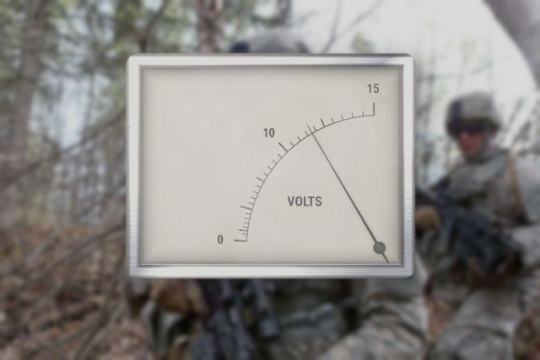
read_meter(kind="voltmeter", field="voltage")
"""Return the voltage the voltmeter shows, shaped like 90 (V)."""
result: 11.75 (V)
